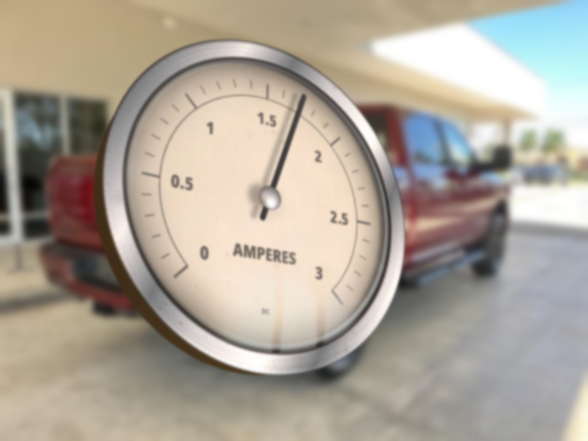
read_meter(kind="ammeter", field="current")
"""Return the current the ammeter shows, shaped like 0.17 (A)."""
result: 1.7 (A)
